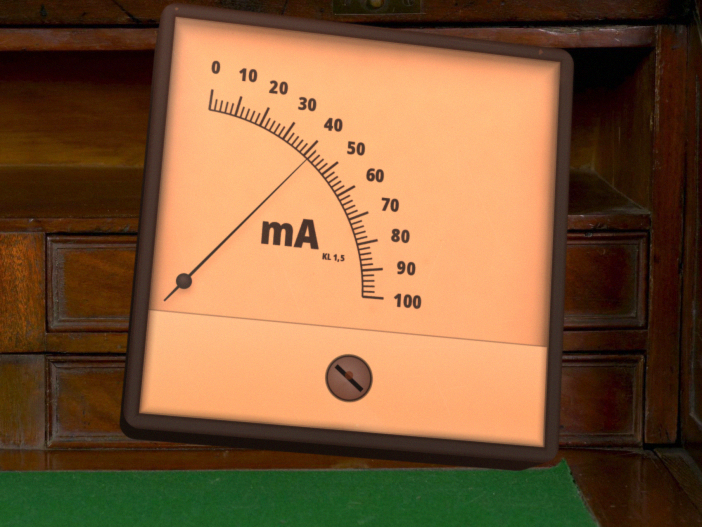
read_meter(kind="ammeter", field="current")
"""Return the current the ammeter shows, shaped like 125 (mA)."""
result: 42 (mA)
